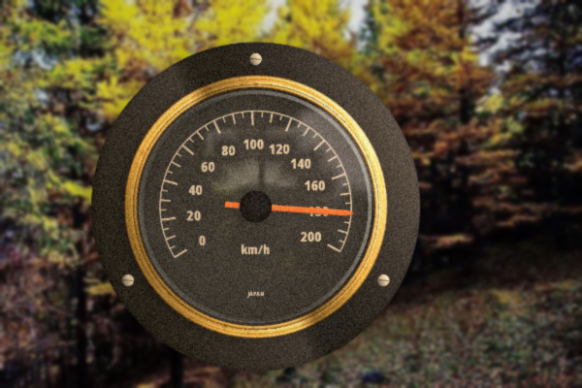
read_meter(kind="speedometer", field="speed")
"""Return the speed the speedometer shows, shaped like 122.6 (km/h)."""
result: 180 (km/h)
